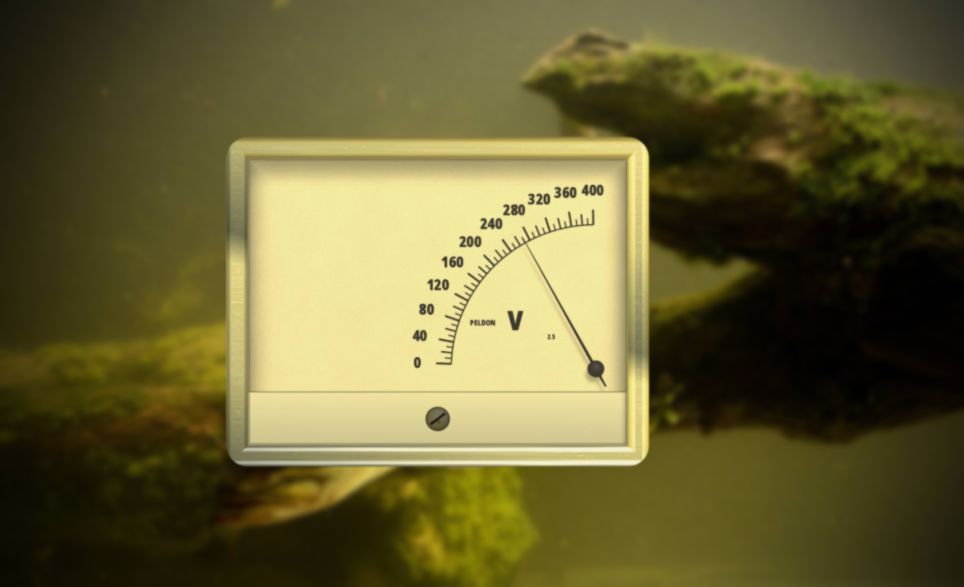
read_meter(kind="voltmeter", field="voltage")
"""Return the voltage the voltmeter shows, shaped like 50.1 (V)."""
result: 270 (V)
